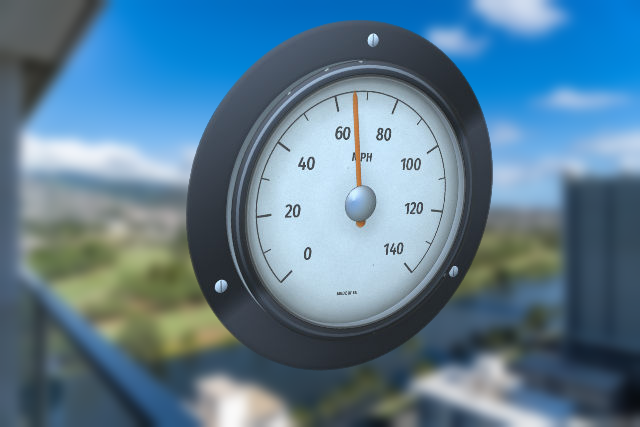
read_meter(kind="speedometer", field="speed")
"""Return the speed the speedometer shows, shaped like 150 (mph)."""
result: 65 (mph)
